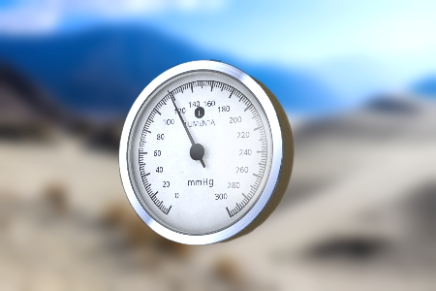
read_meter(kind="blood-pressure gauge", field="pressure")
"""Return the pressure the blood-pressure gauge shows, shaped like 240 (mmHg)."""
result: 120 (mmHg)
